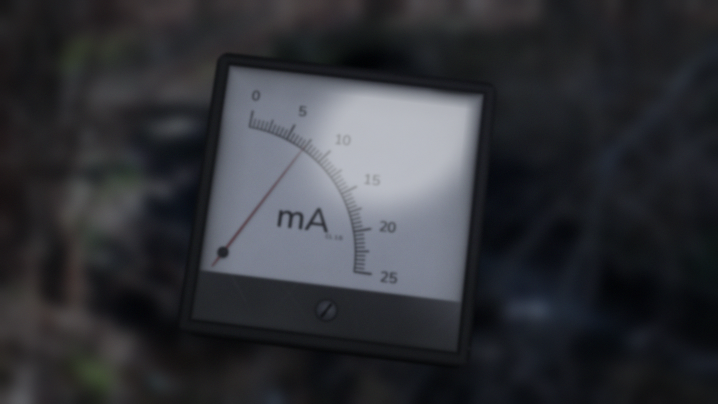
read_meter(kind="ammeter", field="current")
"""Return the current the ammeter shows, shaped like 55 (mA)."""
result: 7.5 (mA)
